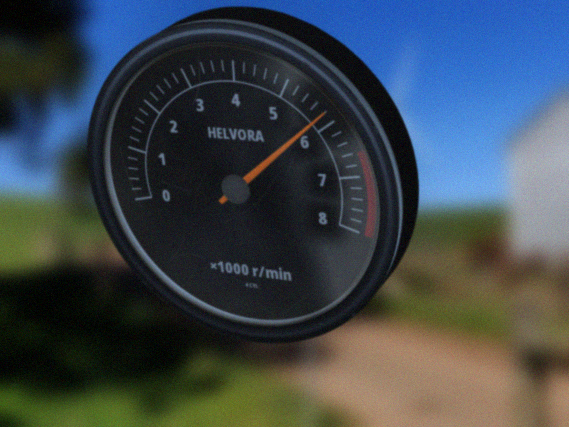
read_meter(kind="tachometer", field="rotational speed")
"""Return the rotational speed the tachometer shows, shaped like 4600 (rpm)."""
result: 5800 (rpm)
